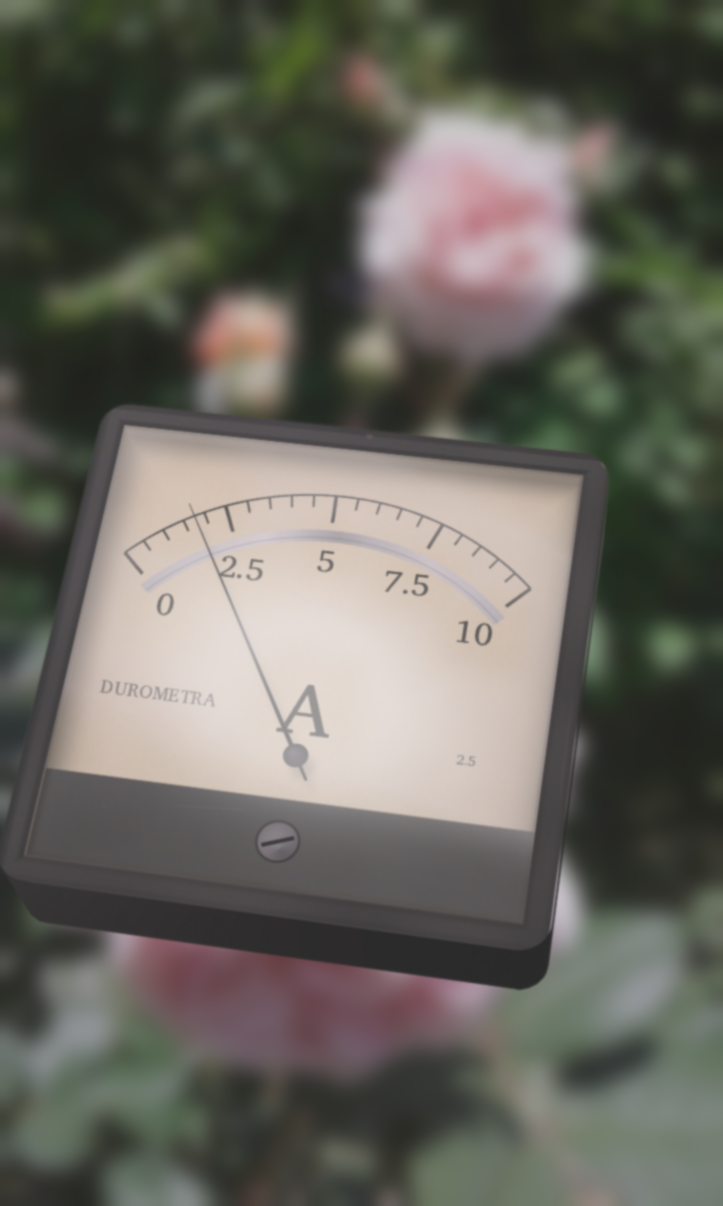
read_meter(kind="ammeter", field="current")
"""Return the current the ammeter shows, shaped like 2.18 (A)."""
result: 1.75 (A)
